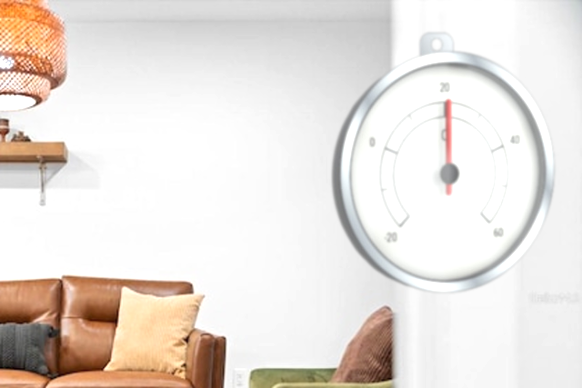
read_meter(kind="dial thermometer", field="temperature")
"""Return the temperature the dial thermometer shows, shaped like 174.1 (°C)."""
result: 20 (°C)
